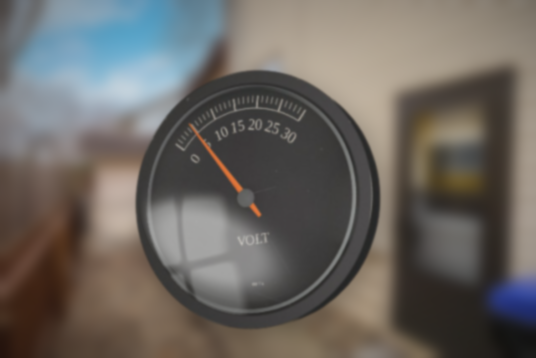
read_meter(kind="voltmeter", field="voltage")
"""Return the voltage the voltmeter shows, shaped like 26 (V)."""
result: 5 (V)
